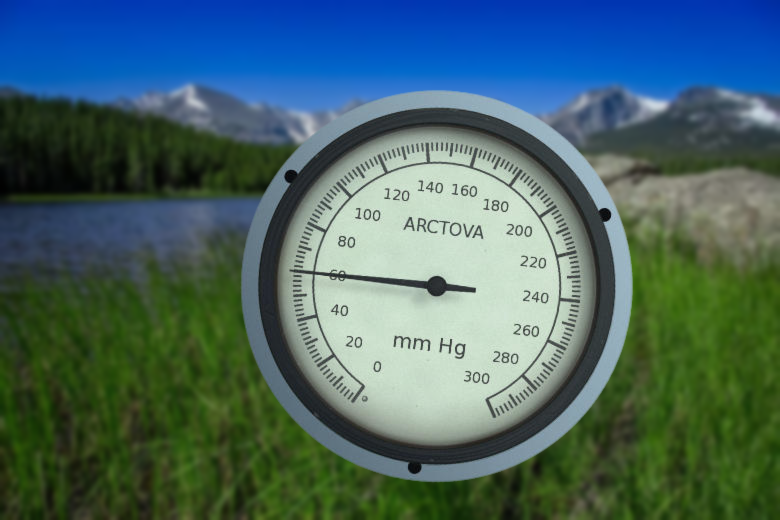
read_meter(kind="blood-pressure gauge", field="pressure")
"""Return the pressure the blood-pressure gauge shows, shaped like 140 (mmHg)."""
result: 60 (mmHg)
